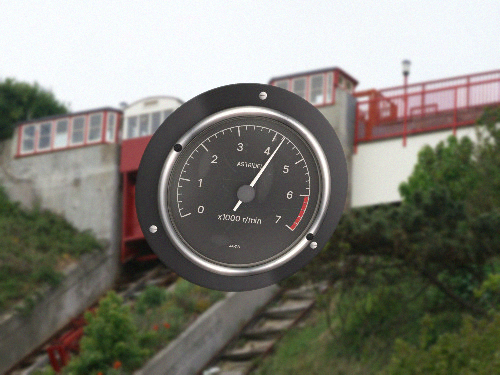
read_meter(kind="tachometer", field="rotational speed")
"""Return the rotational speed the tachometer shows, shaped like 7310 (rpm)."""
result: 4200 (rpm)
